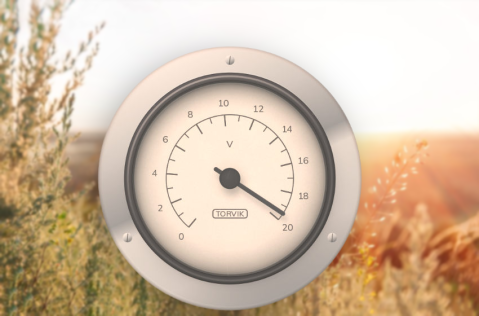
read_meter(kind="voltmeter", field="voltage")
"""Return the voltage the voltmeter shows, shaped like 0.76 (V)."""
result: 19.5 (V)
